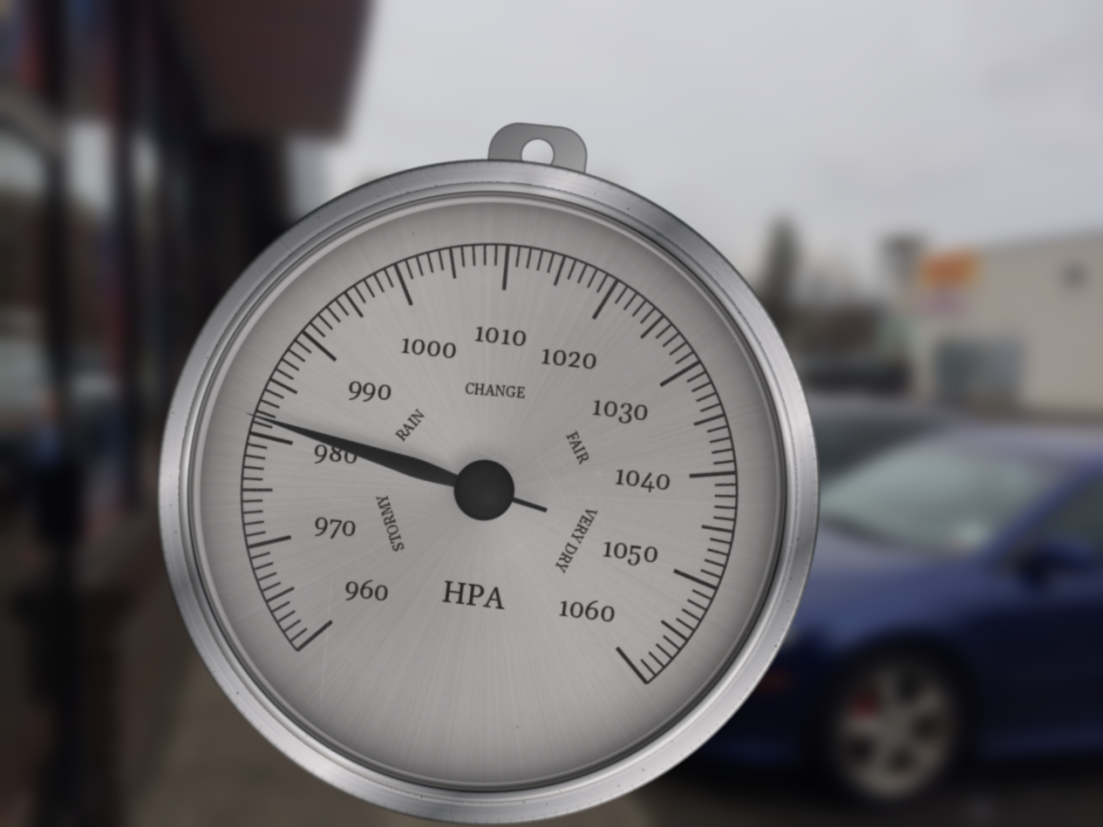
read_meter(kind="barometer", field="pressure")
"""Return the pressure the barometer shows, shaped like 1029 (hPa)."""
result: 981.5 (hPa)
